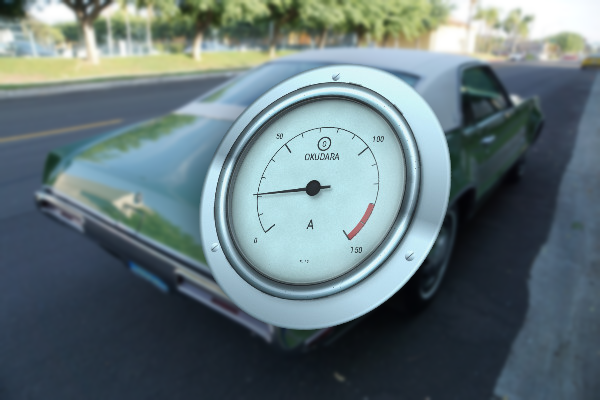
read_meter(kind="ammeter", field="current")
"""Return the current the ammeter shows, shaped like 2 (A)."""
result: 20 (A)
